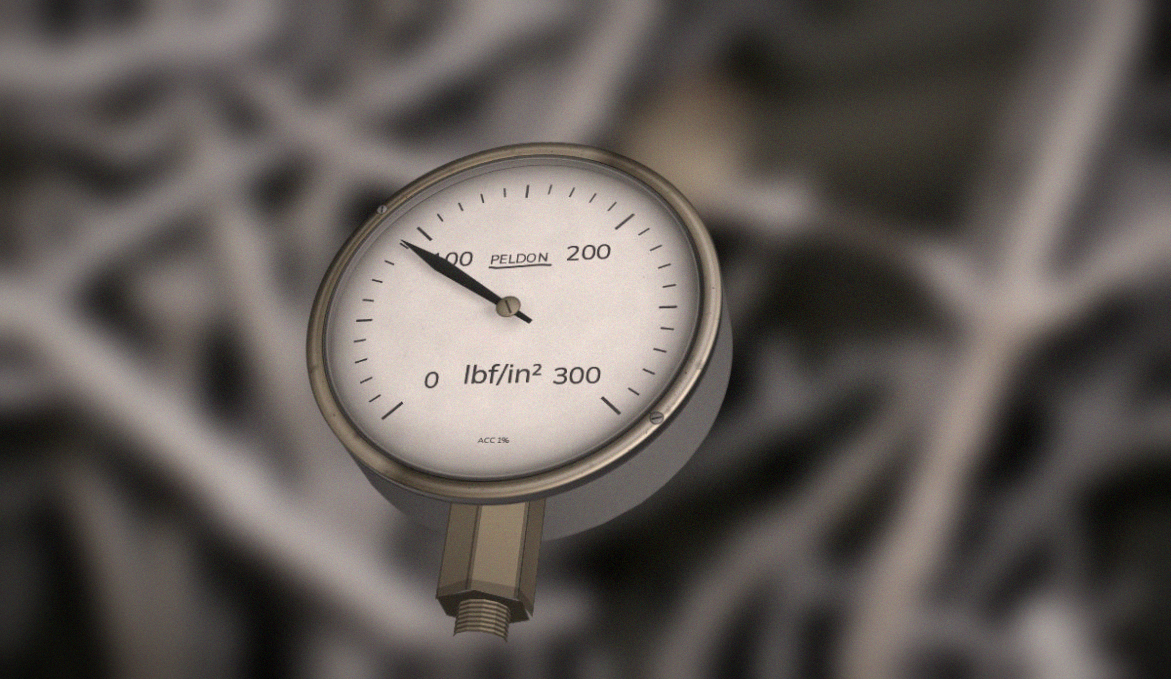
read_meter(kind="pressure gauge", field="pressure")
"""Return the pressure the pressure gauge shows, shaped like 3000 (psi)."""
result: 90 (psi)
